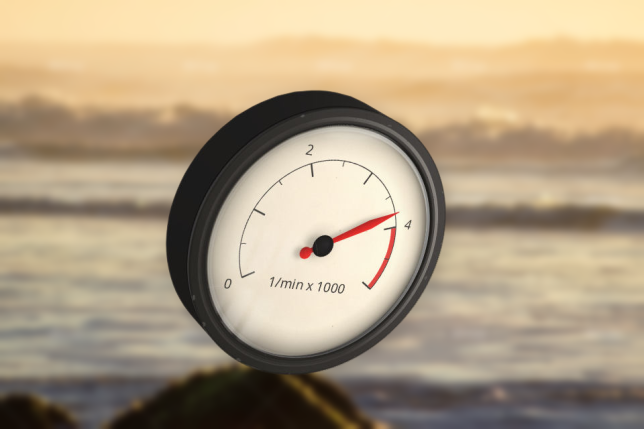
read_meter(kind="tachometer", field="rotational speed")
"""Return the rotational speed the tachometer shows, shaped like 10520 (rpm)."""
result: 3750 (rpm)
